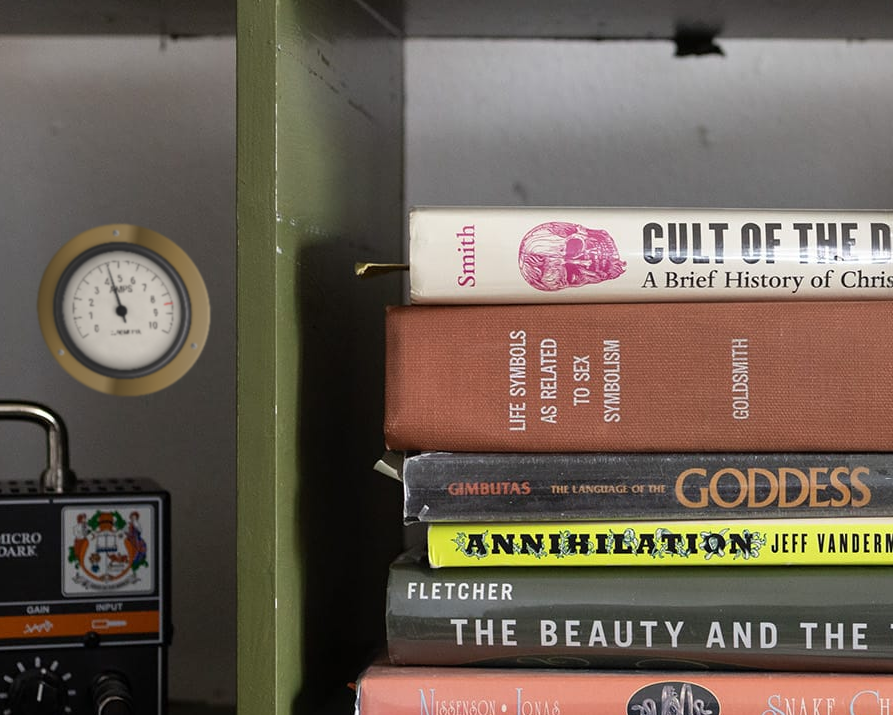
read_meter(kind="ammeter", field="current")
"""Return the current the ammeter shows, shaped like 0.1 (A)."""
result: 4.5 (A)
